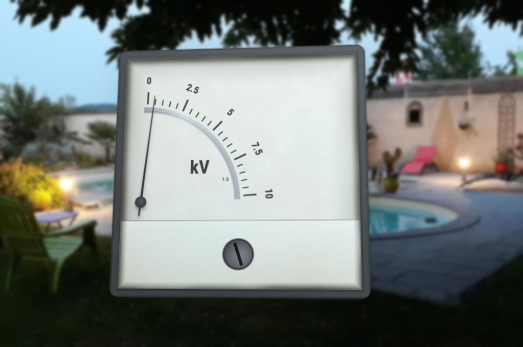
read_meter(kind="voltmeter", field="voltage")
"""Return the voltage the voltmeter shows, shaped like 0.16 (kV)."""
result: 0.5 (kV)
